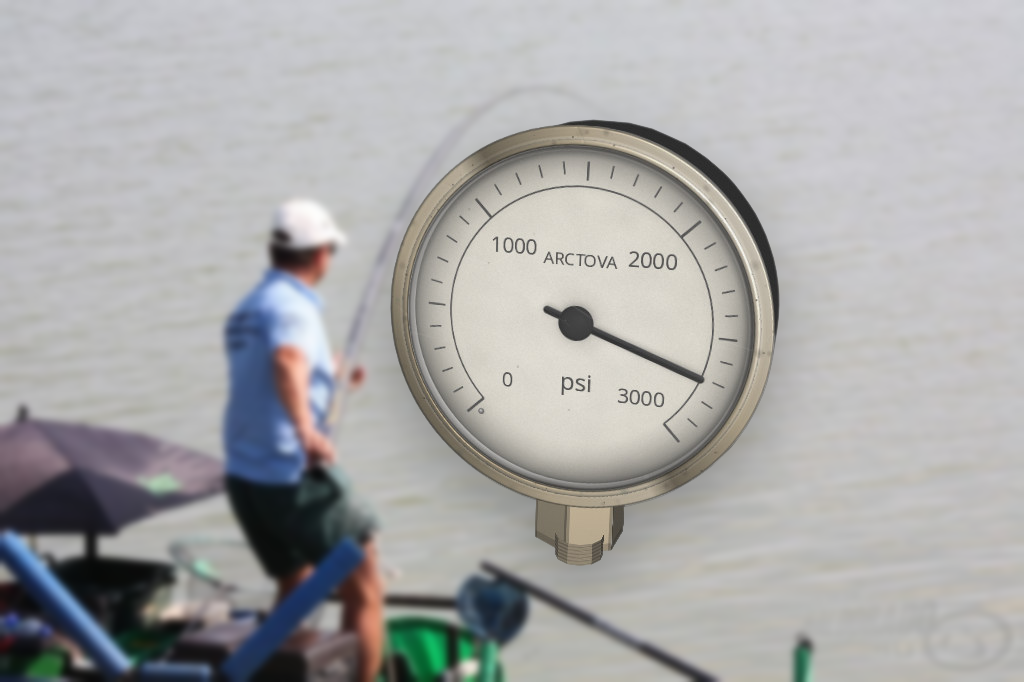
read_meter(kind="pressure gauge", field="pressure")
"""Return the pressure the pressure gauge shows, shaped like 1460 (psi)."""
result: 2700 (psi)
